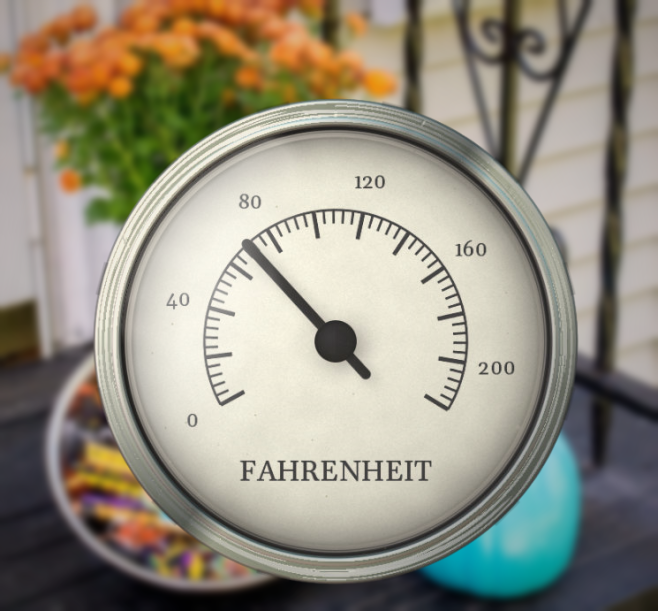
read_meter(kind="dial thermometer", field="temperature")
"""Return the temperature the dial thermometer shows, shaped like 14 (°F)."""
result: 70 (°F)
